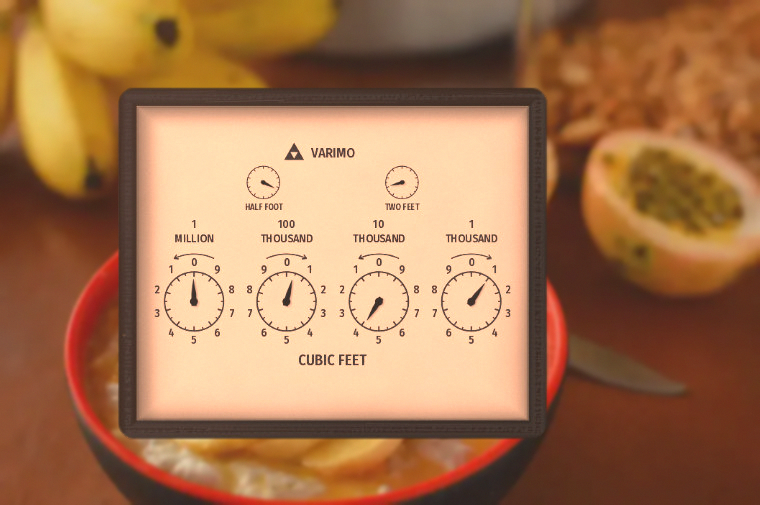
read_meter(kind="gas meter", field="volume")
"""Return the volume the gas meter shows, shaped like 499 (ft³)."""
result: 4100 (ft³)
